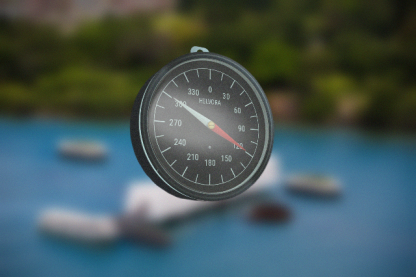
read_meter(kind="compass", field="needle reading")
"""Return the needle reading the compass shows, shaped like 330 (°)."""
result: 120 (°)
